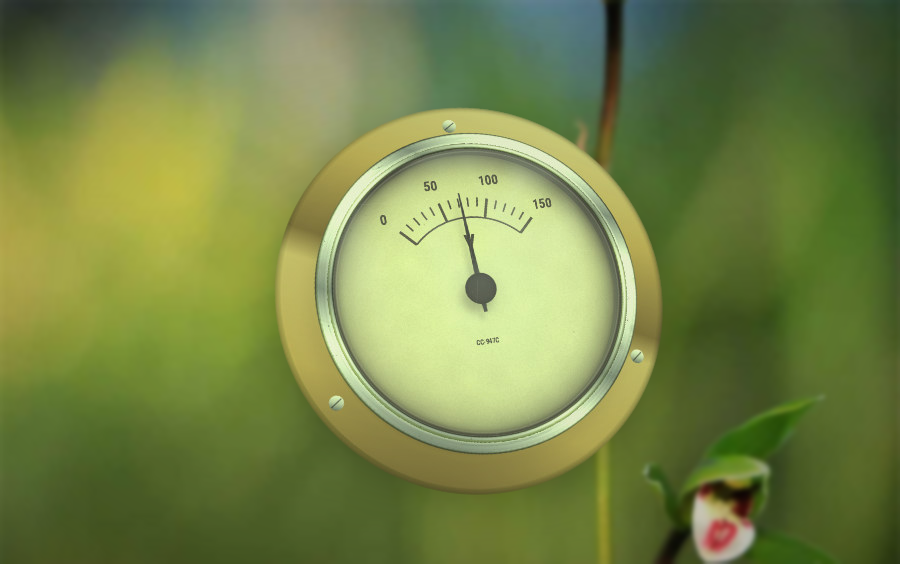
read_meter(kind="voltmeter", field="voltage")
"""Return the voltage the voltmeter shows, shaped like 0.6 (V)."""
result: 70 (V)
